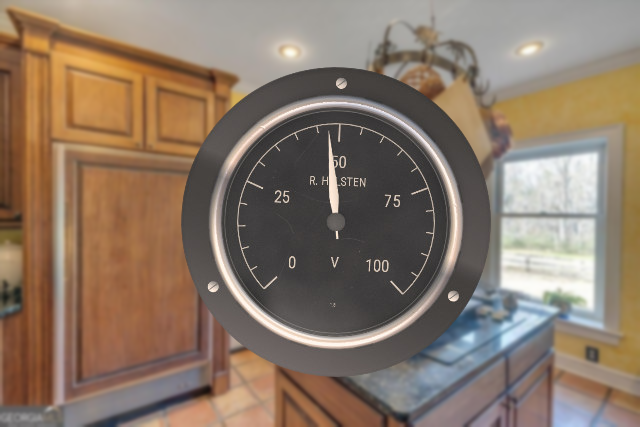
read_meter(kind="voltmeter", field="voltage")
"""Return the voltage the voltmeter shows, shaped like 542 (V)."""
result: 47.5 (V)
